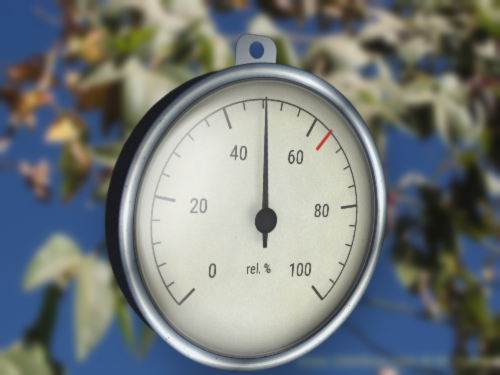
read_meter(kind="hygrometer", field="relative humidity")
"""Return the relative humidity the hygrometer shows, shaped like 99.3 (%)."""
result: 48 (%)
